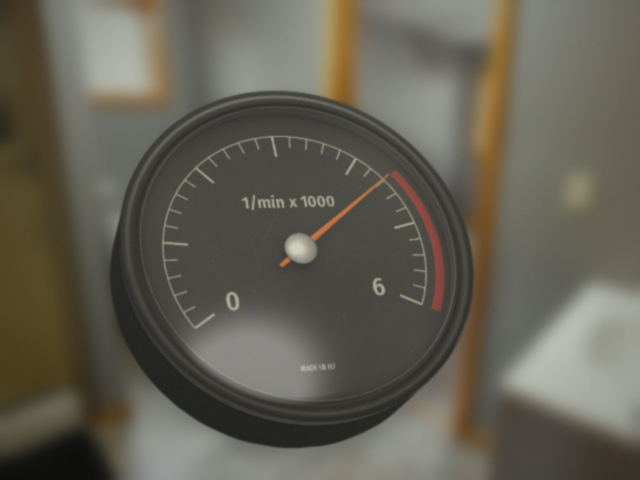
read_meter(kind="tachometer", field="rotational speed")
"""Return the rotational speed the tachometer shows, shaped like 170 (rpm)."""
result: 4400 (rpm)
